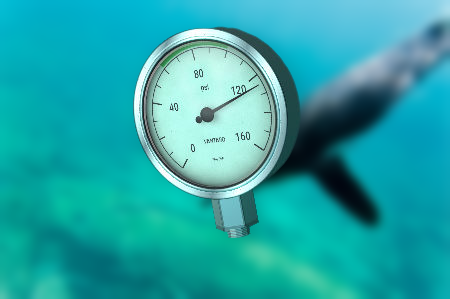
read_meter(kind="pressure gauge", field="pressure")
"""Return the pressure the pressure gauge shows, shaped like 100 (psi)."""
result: 125 (psi)
